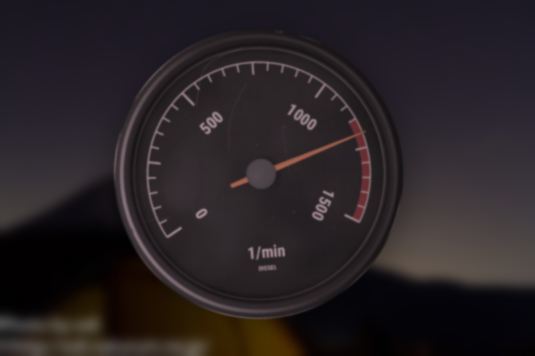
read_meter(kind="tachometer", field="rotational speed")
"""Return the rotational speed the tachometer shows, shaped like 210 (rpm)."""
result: 1200 (rpm)
